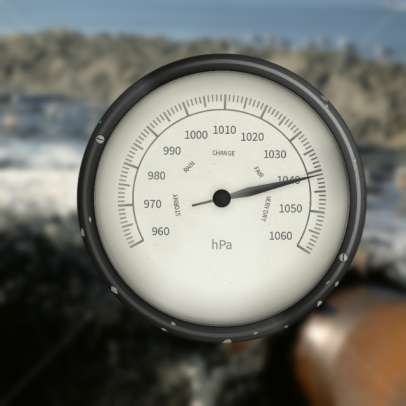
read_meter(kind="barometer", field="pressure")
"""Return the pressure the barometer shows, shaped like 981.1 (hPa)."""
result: 1041 (hPa)
